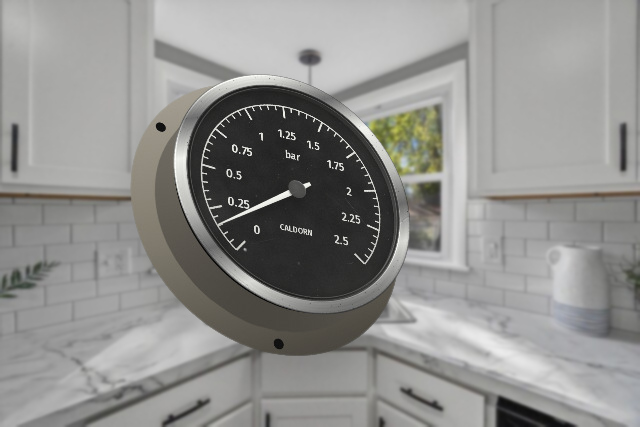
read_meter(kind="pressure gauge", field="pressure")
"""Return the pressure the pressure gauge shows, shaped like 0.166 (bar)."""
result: 0.15 (bar)
